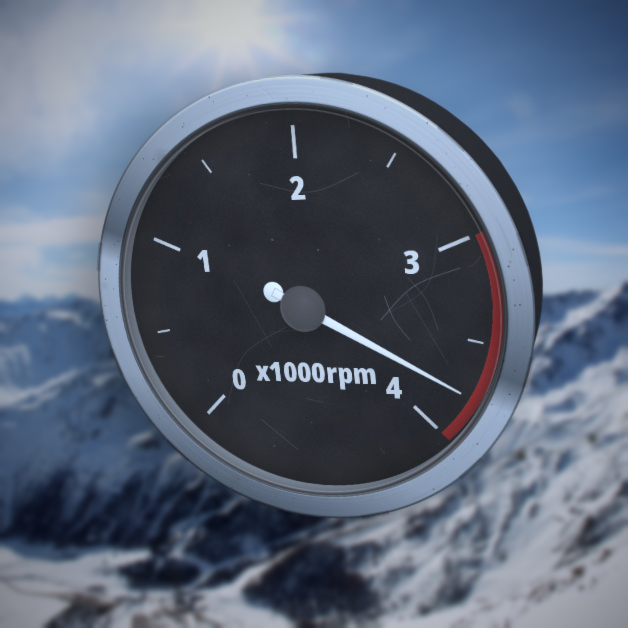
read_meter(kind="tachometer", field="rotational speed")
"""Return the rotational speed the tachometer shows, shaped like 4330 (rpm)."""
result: 3750 (rpm)
